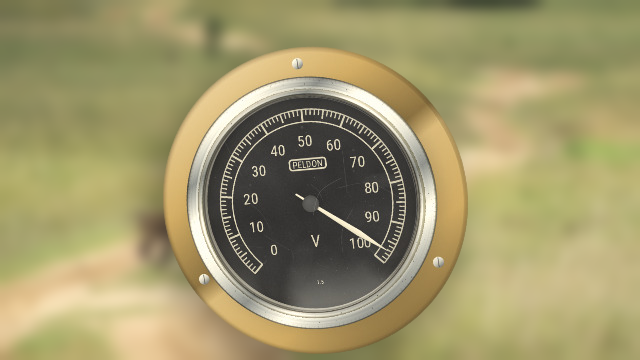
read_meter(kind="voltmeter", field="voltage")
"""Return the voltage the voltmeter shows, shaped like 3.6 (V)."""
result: 97 (V)
